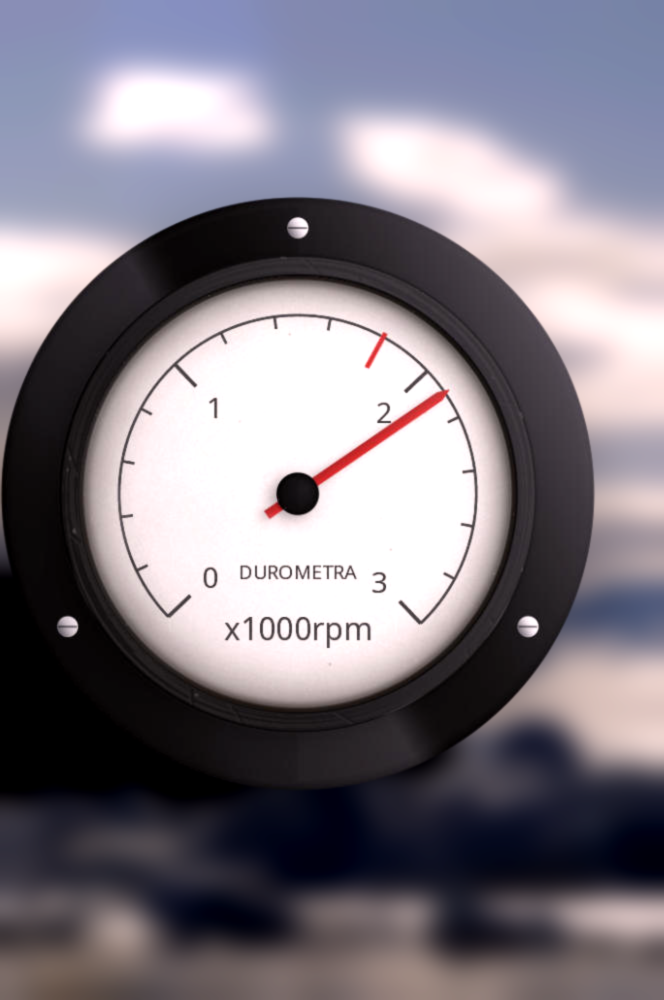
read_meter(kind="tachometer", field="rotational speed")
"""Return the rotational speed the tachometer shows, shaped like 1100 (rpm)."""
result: 2100 (rpm)
